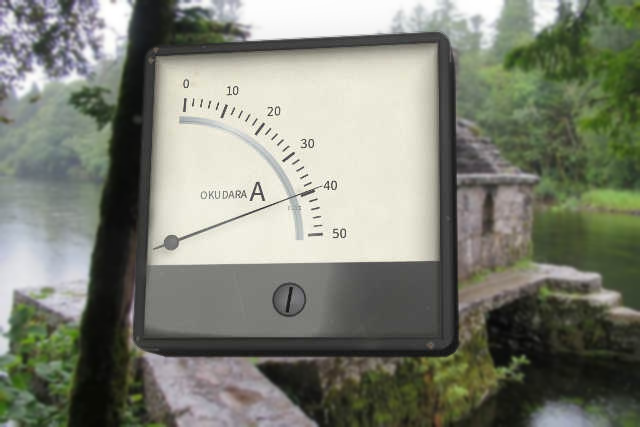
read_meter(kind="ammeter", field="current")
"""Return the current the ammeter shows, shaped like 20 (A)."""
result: 40 (A)
